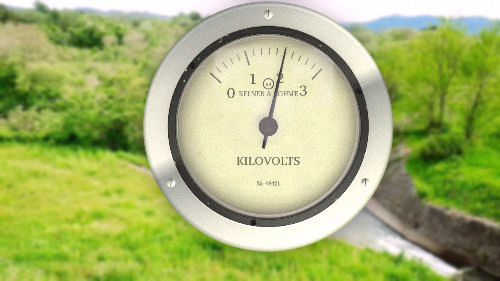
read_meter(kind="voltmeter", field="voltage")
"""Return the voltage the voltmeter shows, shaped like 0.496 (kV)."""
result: 2 (kV)
